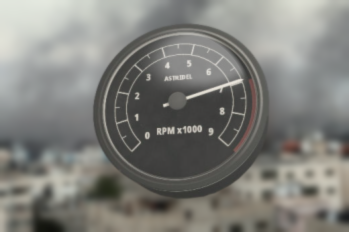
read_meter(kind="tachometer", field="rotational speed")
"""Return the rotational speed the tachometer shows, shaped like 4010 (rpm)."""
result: 7000 (rpm)
